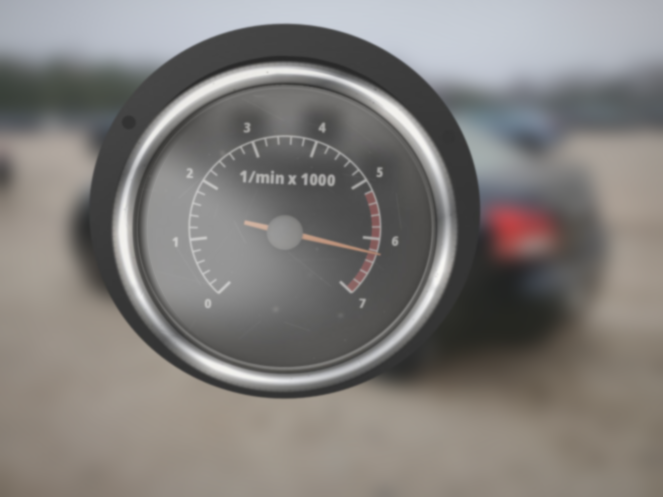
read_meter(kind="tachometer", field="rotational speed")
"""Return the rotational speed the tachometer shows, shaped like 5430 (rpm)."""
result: 6200 (rpm)
